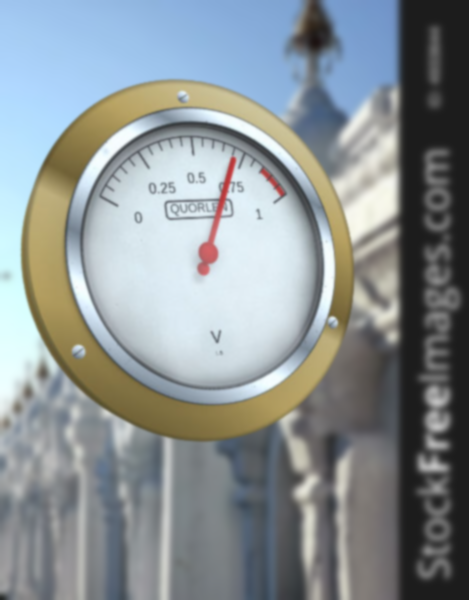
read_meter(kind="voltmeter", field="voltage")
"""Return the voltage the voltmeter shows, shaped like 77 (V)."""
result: 0.7 (V)
